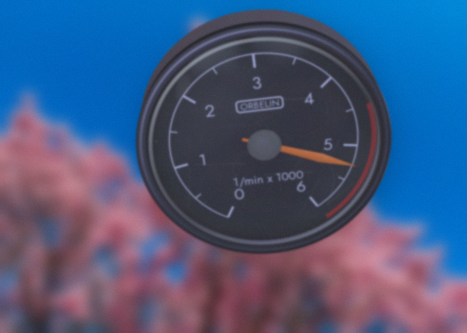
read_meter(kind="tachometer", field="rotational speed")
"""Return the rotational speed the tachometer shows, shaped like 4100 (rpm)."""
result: 5250 (rpm)
